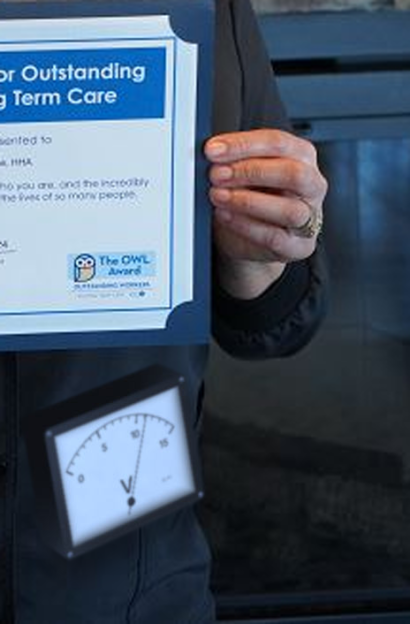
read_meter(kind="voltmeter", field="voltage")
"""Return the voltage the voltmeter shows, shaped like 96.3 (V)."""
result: 11 (V)
